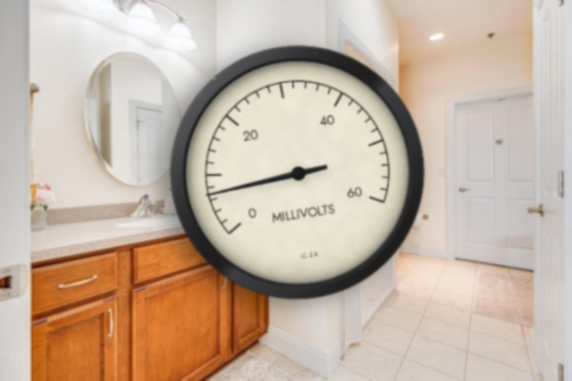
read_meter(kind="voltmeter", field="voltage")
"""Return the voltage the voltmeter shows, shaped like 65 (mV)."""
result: 7 (mV)
